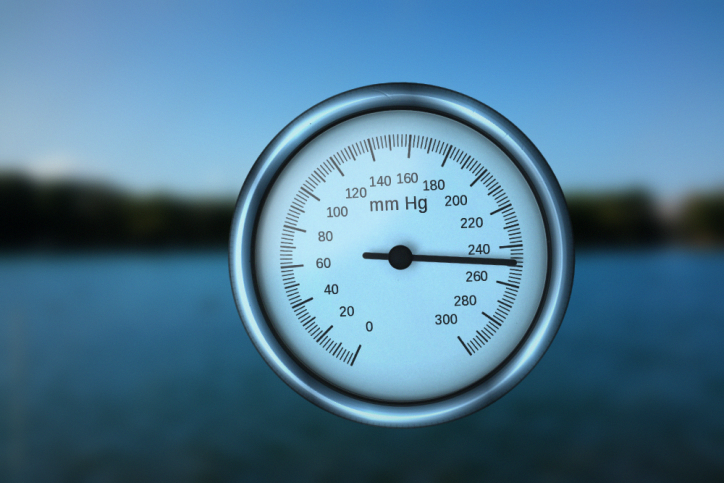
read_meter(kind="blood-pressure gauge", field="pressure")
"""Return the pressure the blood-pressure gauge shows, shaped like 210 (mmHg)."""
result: 248 (mmHg)
